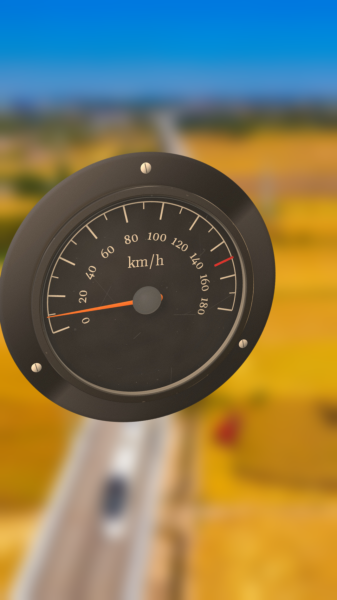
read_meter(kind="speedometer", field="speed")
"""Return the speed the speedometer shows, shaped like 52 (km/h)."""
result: 10 (km/h)
